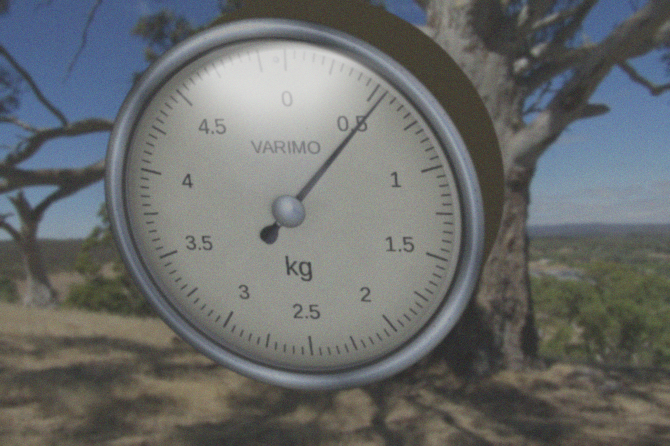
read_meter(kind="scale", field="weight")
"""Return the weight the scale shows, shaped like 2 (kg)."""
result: 0.55 (kg)
